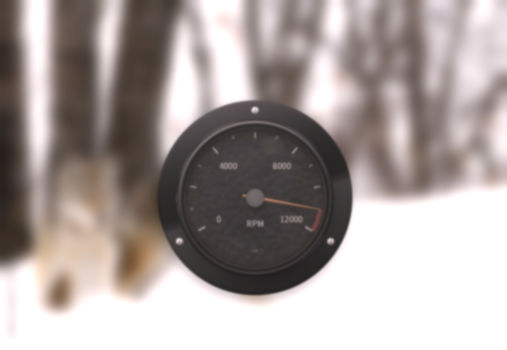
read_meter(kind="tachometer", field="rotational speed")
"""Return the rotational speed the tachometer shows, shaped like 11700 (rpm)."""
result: 11000 (rpm)
